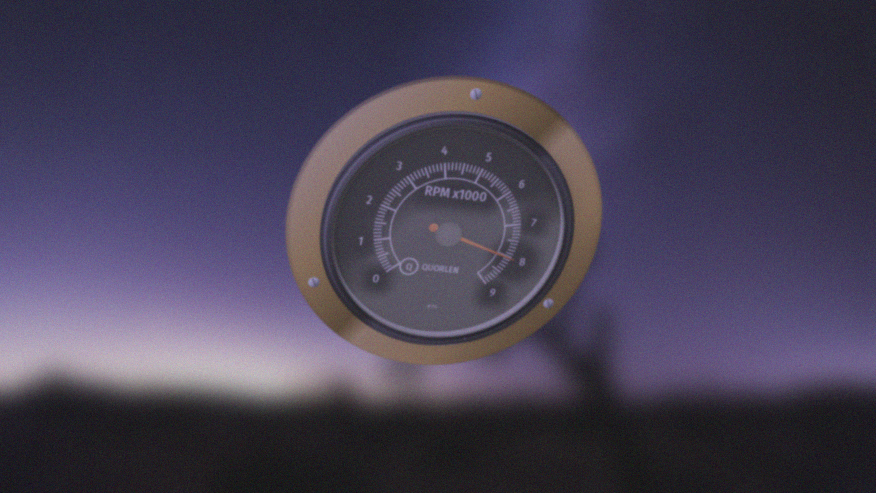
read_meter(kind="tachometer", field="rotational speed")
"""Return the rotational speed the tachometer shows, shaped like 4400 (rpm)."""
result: 8000 (rpm)
